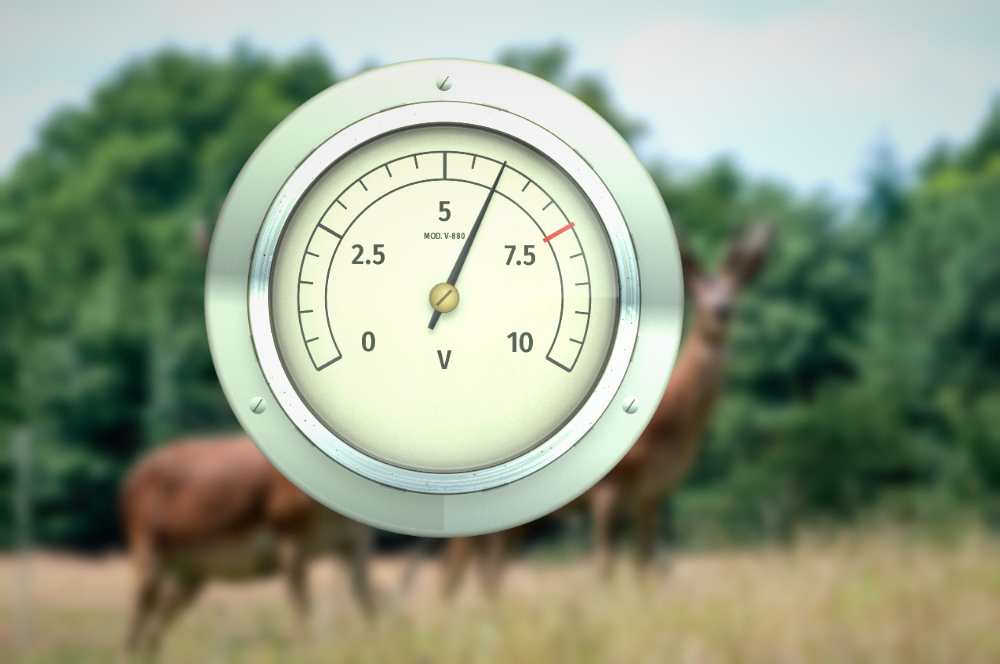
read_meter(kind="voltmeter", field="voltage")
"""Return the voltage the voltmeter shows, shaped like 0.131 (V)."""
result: 6 (V)
